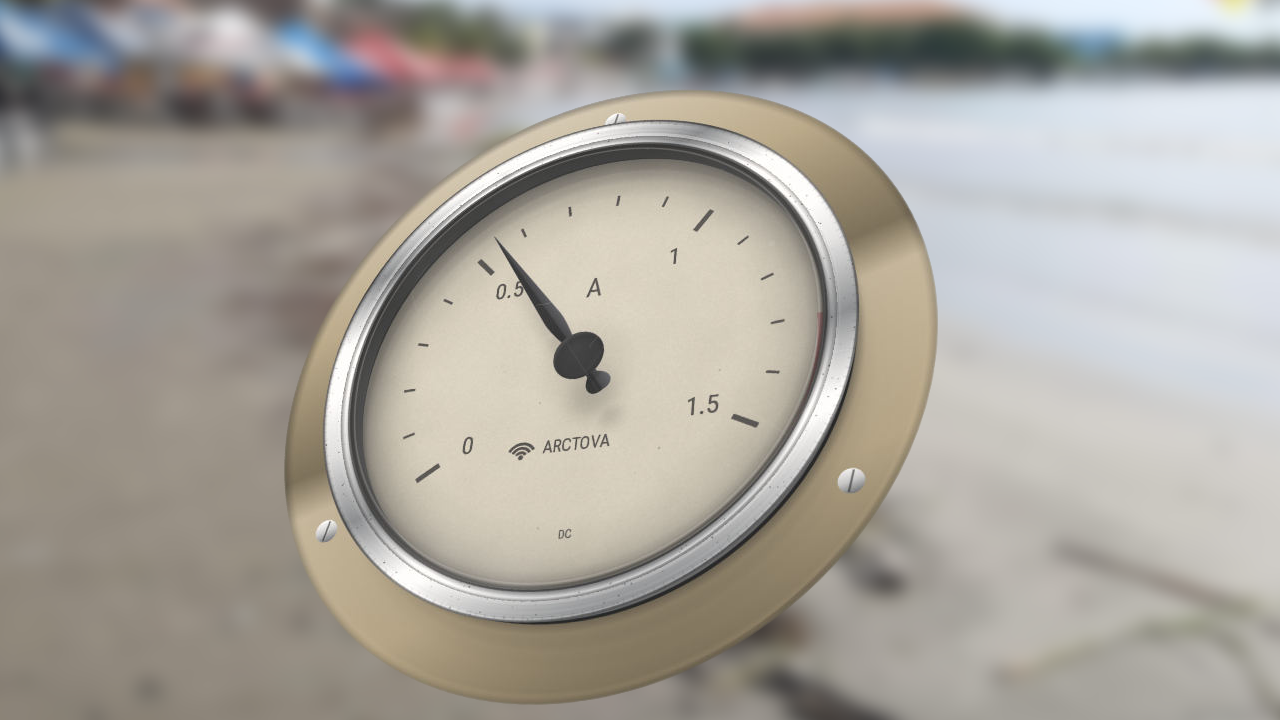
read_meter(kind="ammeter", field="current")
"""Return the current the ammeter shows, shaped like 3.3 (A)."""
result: 0.55 (A)
